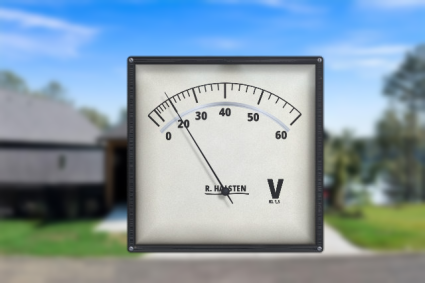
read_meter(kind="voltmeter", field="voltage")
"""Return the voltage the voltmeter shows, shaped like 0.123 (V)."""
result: 20 (V)
